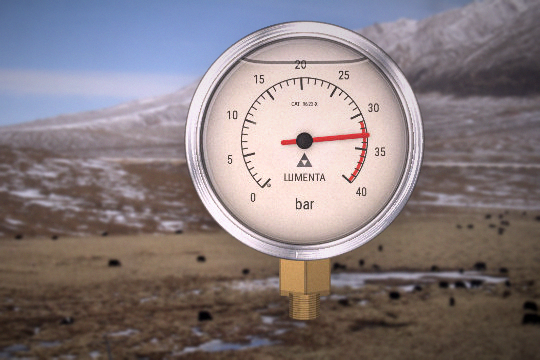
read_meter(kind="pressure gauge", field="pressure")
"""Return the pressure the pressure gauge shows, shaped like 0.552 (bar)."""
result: 33 (bar)
